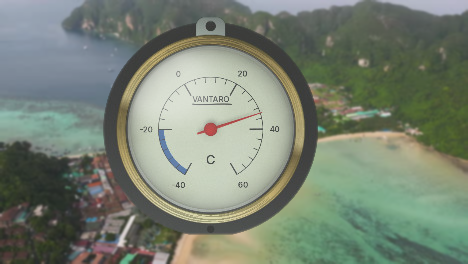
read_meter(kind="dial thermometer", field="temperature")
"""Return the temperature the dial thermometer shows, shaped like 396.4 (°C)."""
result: 34 (°C)
